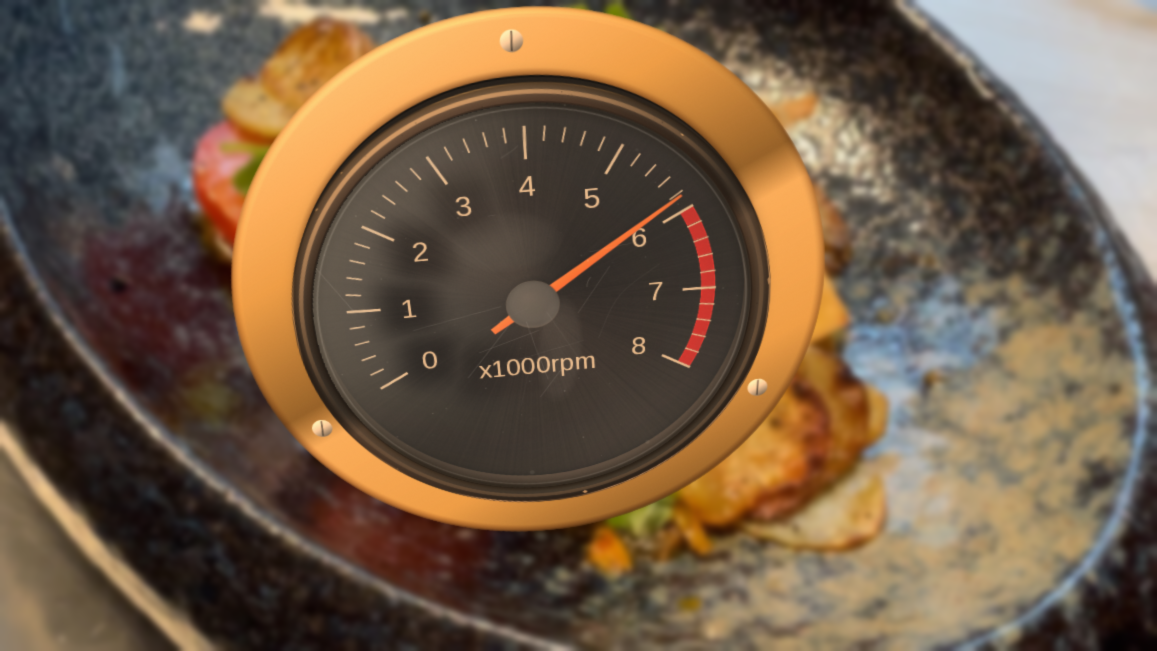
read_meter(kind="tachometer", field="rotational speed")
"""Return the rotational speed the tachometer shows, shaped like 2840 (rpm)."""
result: 5800 (rpm)
